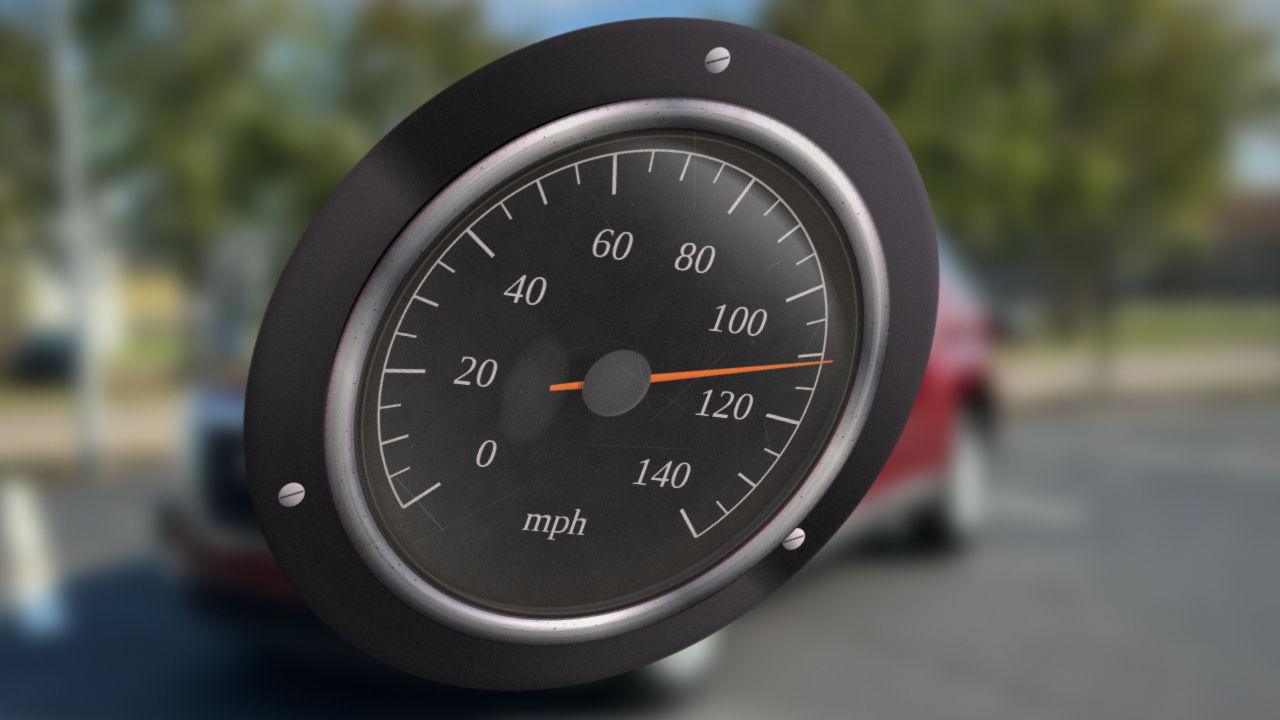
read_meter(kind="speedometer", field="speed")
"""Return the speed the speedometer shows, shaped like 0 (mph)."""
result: 110 (mph)
